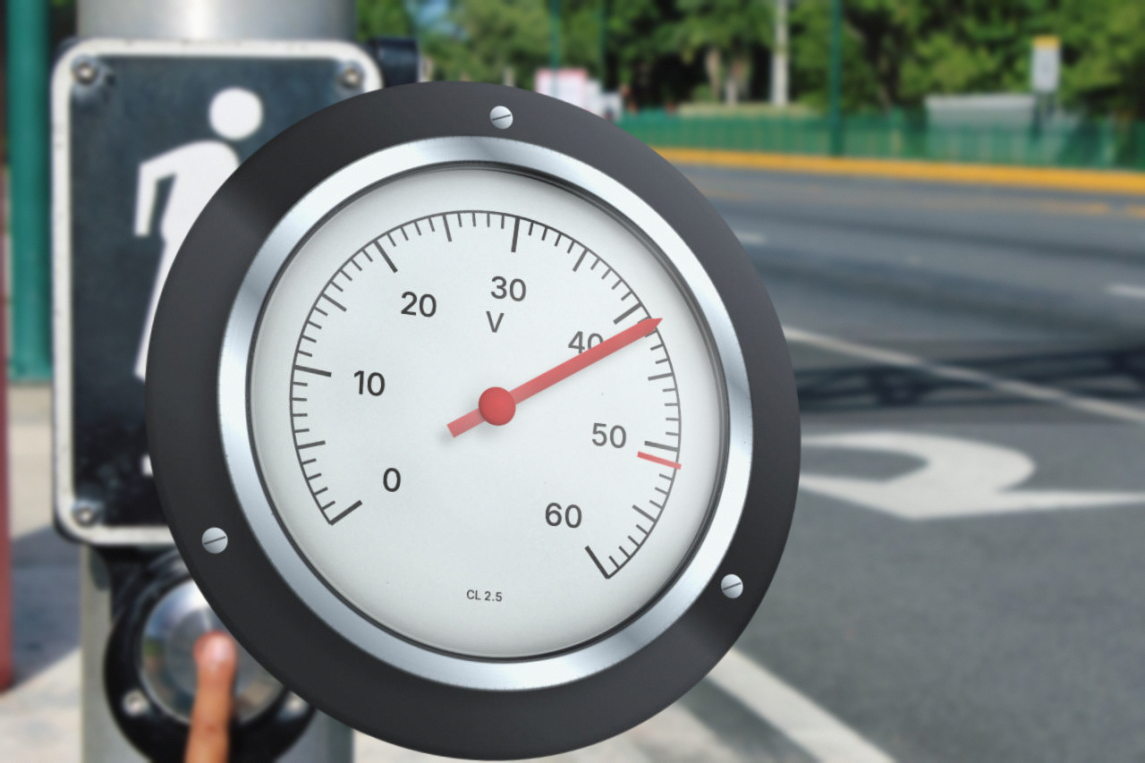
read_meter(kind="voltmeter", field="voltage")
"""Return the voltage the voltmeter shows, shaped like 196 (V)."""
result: 41.5 (V)
